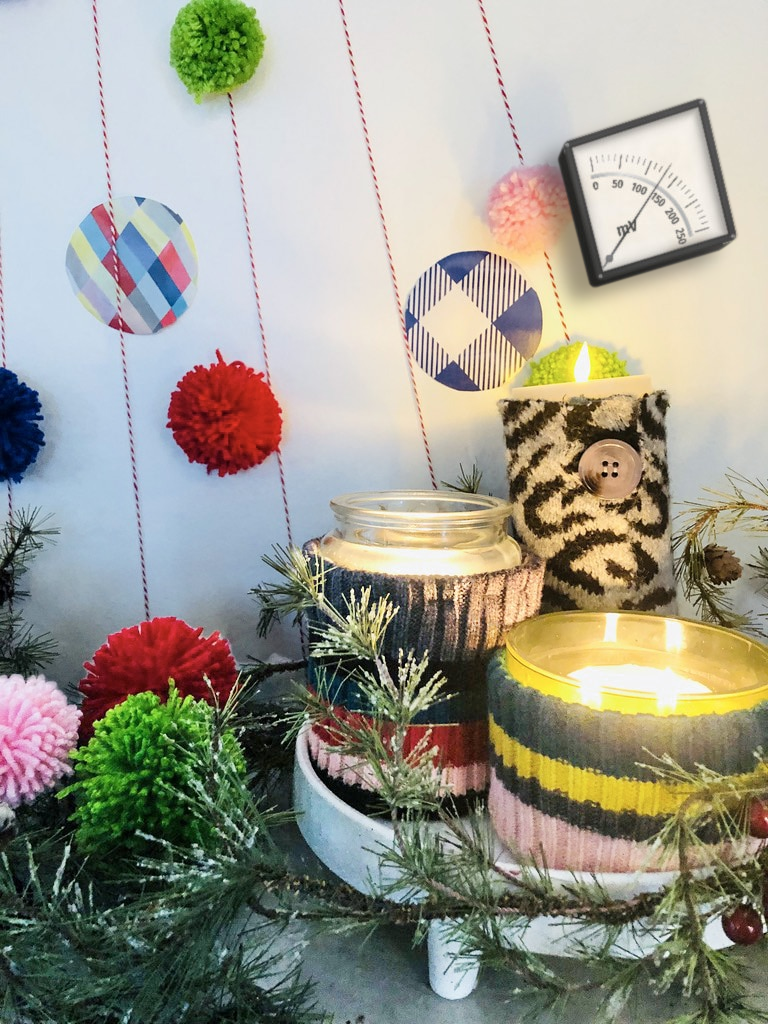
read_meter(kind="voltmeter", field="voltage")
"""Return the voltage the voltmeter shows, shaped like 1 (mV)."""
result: 130 (mV)
